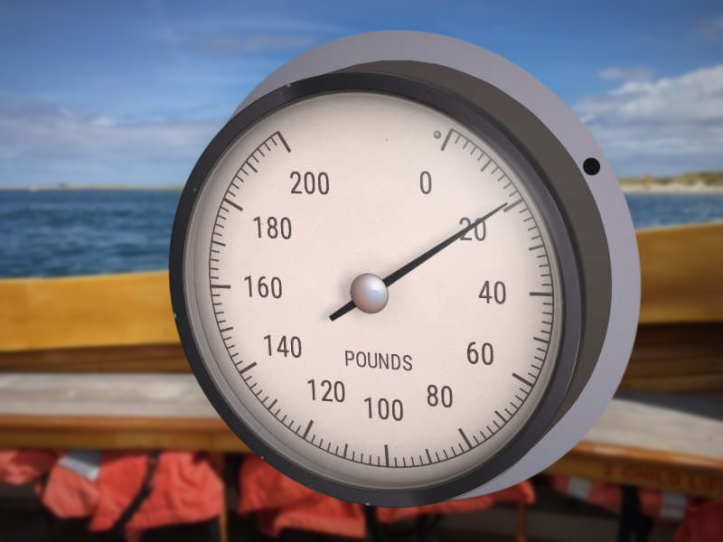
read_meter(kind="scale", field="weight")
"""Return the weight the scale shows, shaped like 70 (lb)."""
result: 19 (lb)
